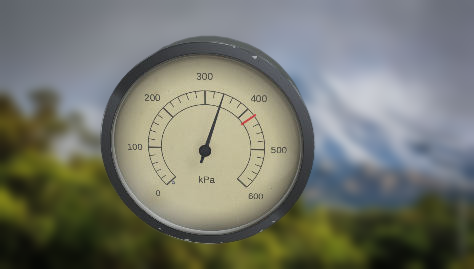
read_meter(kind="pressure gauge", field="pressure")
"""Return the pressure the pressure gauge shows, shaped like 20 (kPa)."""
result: 340 (kPa)
